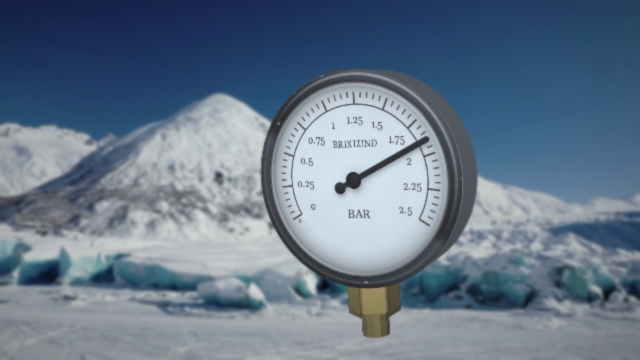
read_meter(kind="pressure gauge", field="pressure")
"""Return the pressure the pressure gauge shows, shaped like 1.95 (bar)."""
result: 1.9 (bar)
